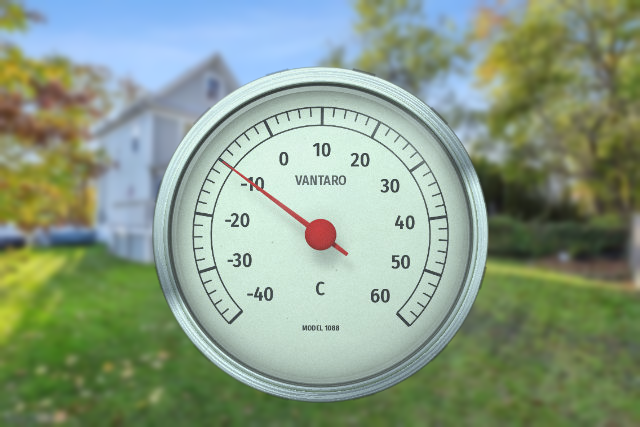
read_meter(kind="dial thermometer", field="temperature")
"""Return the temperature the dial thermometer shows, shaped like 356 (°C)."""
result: -10 (°C)
